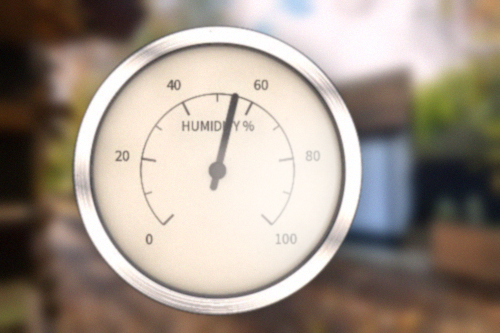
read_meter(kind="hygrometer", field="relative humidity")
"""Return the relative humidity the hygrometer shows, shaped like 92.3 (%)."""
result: 55 (%)
